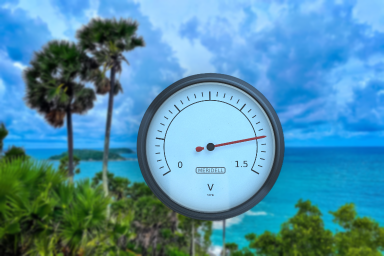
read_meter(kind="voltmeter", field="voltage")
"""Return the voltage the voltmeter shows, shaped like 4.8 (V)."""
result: 1.25 (V)
